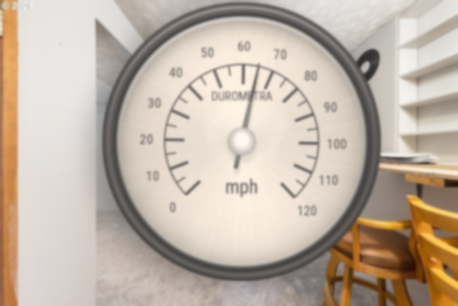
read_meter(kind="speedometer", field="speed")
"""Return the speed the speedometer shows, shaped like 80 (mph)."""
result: 65 (mph)
